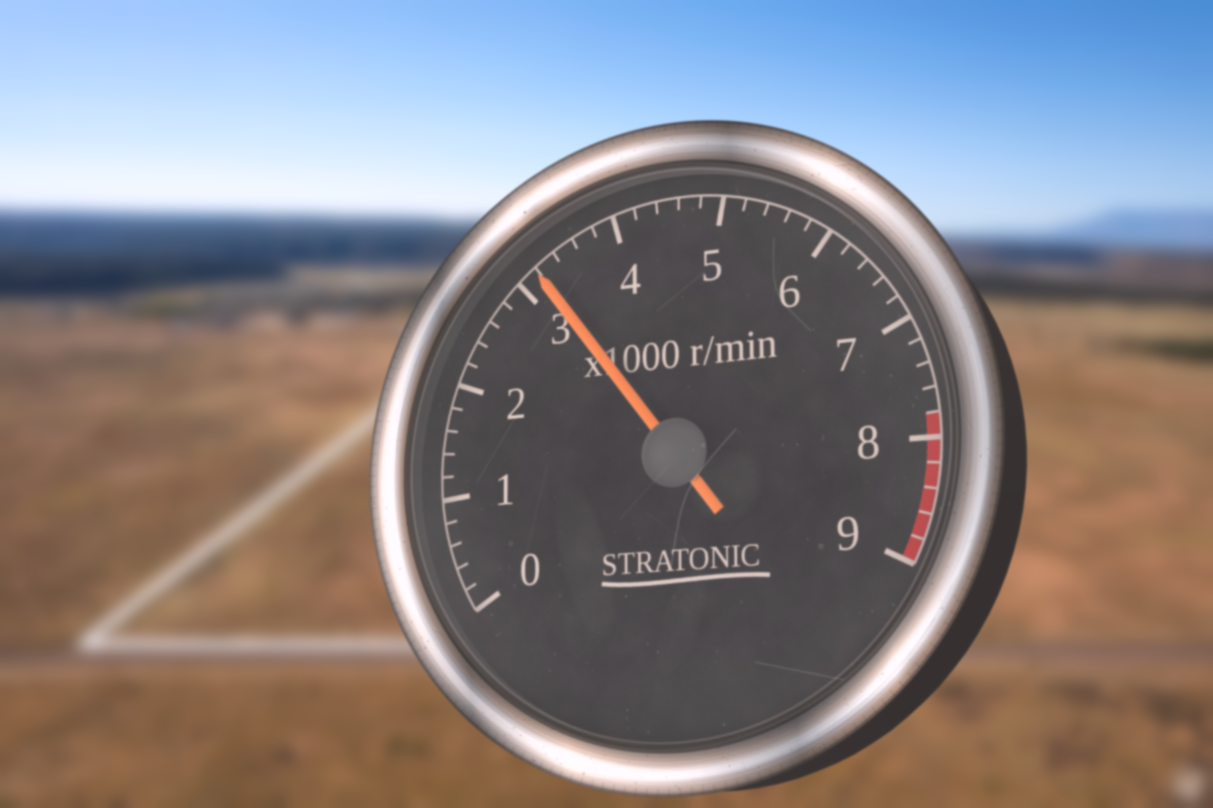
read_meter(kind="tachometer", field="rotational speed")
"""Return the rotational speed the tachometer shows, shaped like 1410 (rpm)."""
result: 3200 (rpm)
